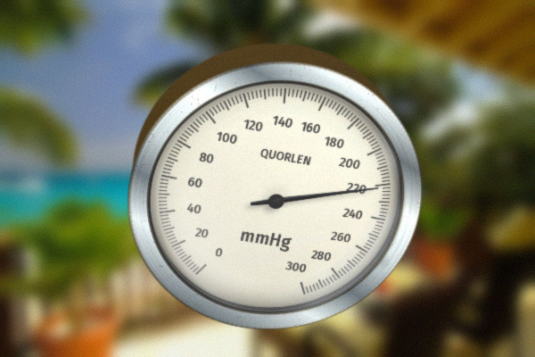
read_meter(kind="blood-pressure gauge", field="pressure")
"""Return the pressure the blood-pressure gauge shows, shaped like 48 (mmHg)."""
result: 220 (mmHg)
